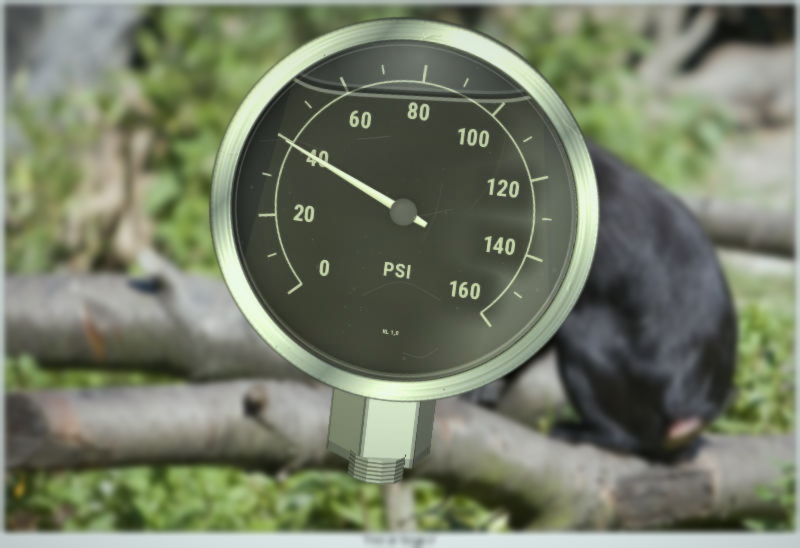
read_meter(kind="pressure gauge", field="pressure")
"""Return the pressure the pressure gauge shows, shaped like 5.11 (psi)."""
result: 40 (psi)
